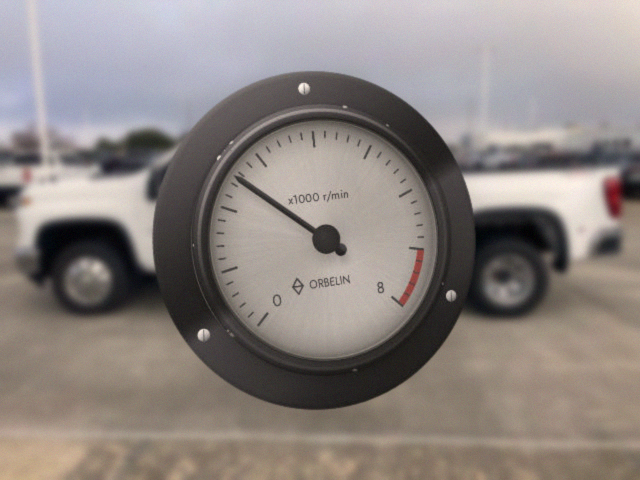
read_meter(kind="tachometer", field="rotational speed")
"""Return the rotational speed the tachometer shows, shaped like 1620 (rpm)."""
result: 2500 (rpm)
